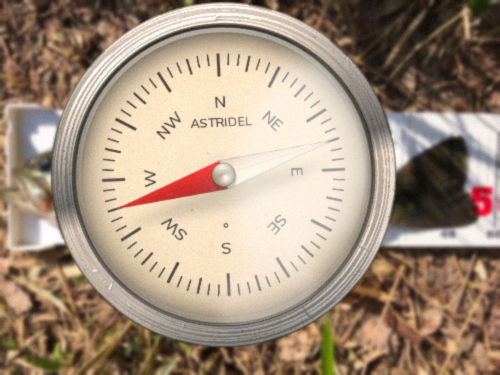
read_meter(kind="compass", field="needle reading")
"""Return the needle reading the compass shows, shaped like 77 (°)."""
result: 255 (°)
